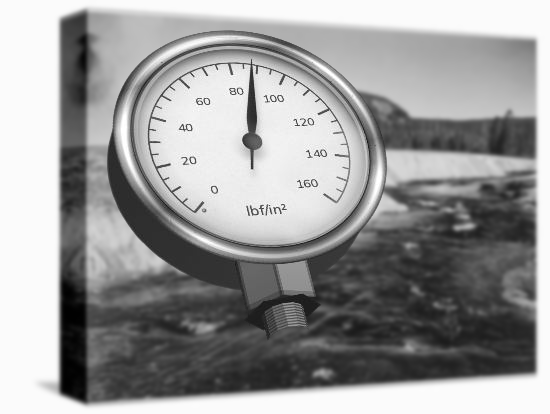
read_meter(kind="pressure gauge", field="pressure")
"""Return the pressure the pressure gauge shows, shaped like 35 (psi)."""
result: 87.5 (psi)
